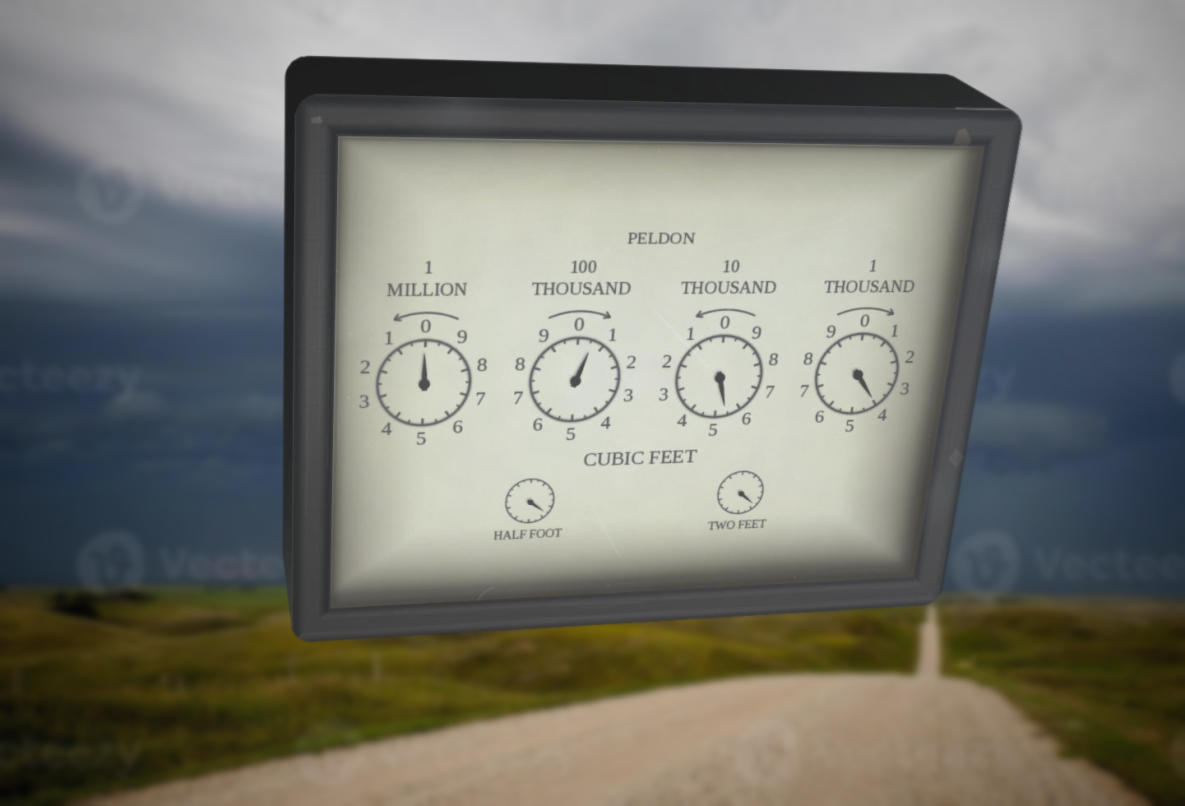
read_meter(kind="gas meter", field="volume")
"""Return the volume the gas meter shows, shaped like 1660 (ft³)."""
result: 5400 (ft³)
